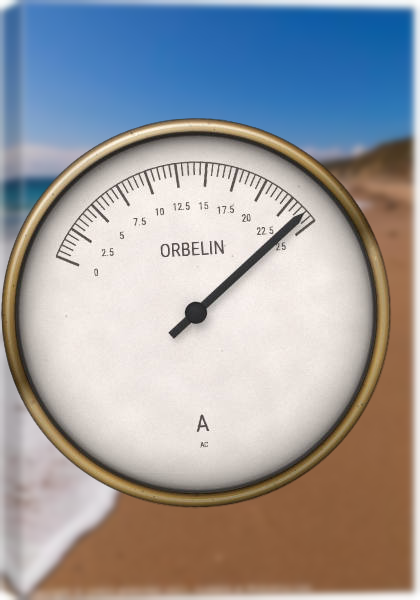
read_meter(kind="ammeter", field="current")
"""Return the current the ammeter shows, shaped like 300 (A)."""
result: 24 (A)
